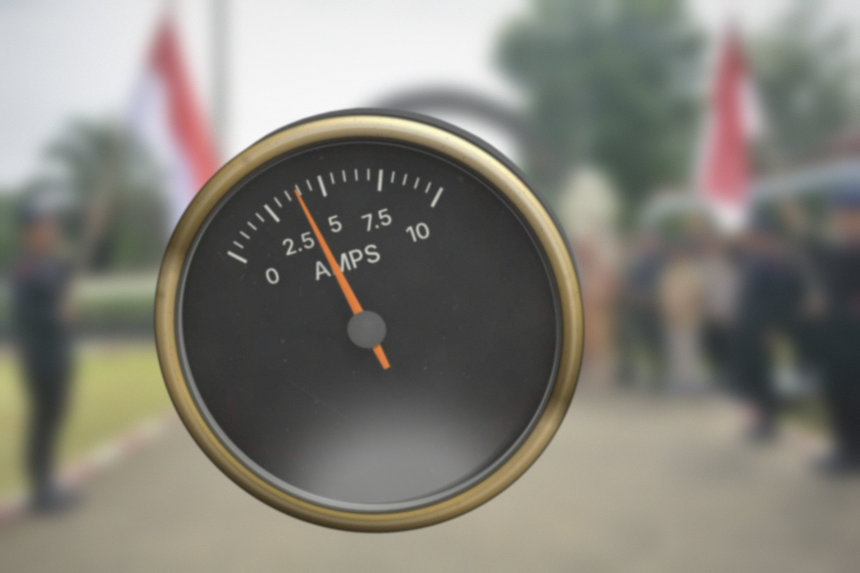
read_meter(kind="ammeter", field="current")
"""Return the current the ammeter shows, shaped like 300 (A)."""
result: 4 (A)
